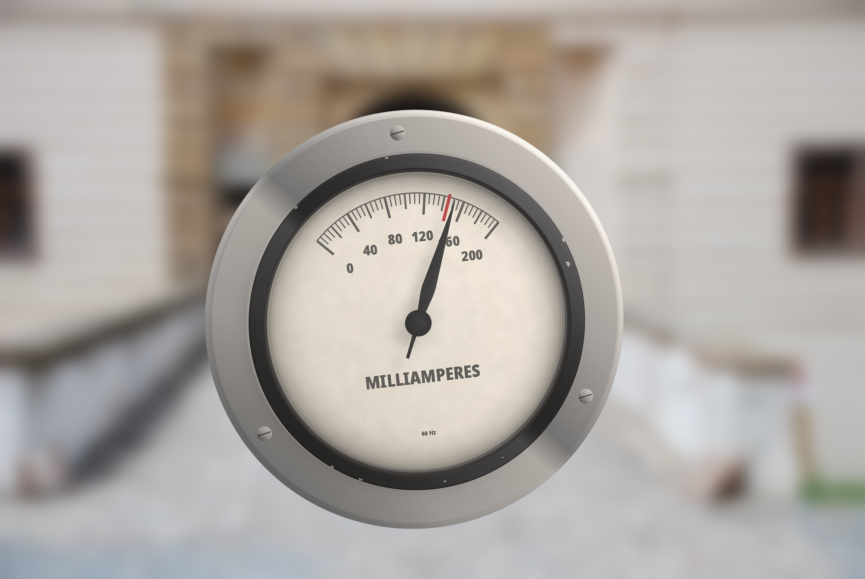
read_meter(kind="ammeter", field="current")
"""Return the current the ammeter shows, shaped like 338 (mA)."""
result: 150 (mA)
